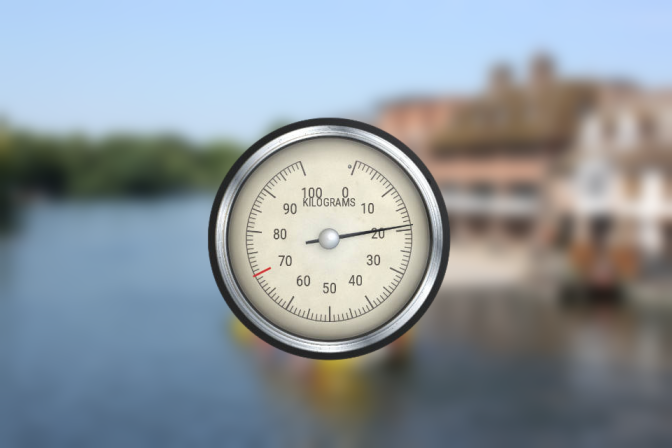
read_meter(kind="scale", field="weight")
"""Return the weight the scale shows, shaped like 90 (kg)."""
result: 19 (kg)
